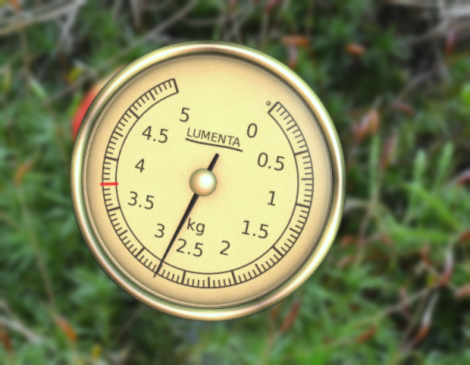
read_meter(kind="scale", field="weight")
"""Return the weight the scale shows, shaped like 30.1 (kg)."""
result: 2.75 (kg)
